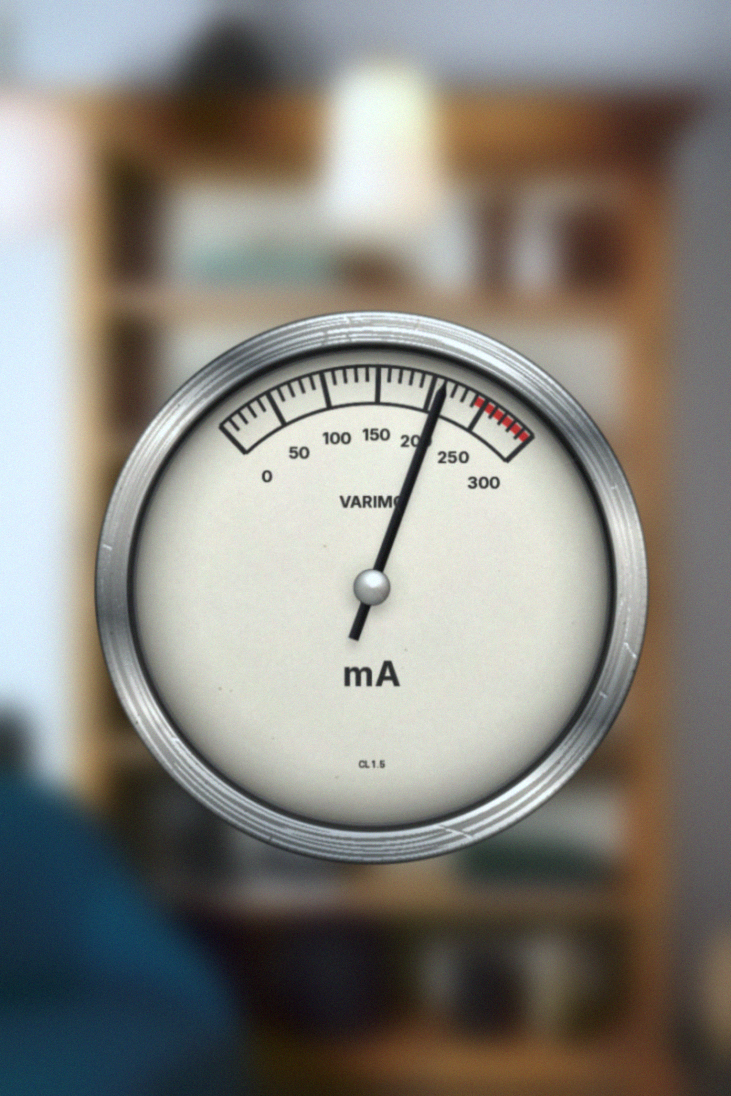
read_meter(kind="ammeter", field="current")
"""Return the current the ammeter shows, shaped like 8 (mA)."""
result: 210 (mA)
